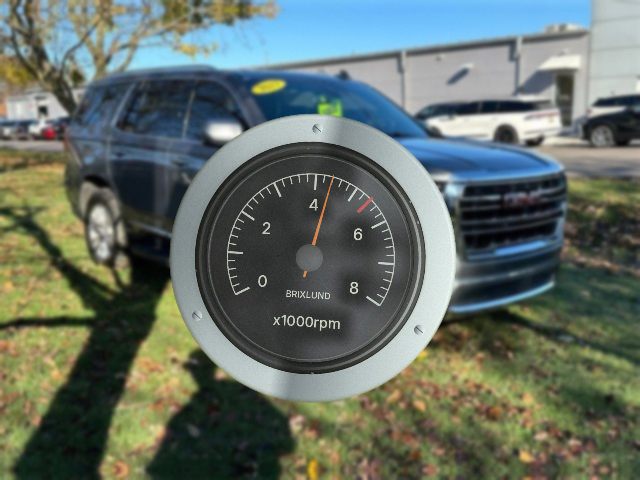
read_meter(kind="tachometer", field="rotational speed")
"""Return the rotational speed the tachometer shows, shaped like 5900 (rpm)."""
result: 4400 (rpm)
